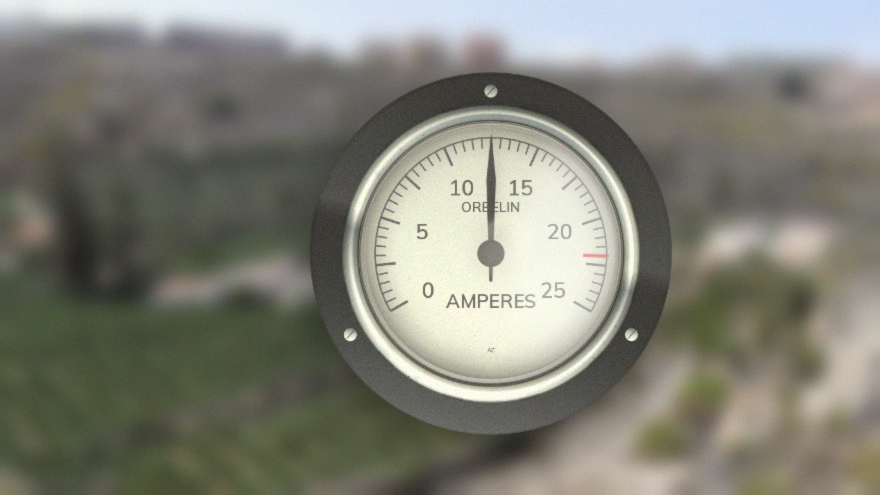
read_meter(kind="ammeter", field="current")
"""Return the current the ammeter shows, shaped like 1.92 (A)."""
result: 12.5 (A)
